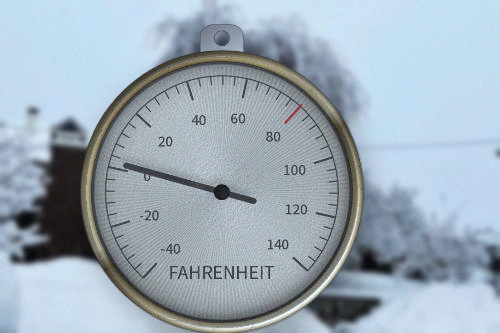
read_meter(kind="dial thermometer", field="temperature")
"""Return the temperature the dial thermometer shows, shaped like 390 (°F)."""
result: 2 (°F)
